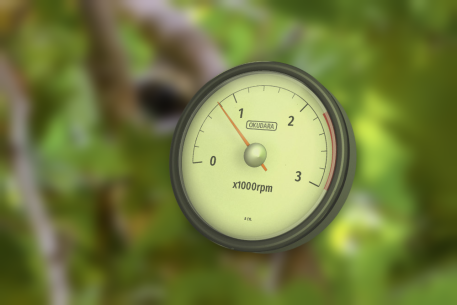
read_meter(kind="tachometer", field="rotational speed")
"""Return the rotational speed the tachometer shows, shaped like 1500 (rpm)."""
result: 800 (rpm)
